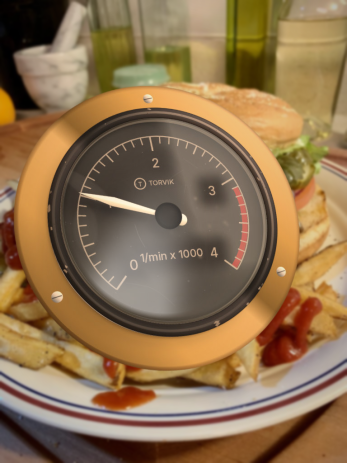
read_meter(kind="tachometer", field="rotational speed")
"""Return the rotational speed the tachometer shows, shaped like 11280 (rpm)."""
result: 1000 (rpm)
